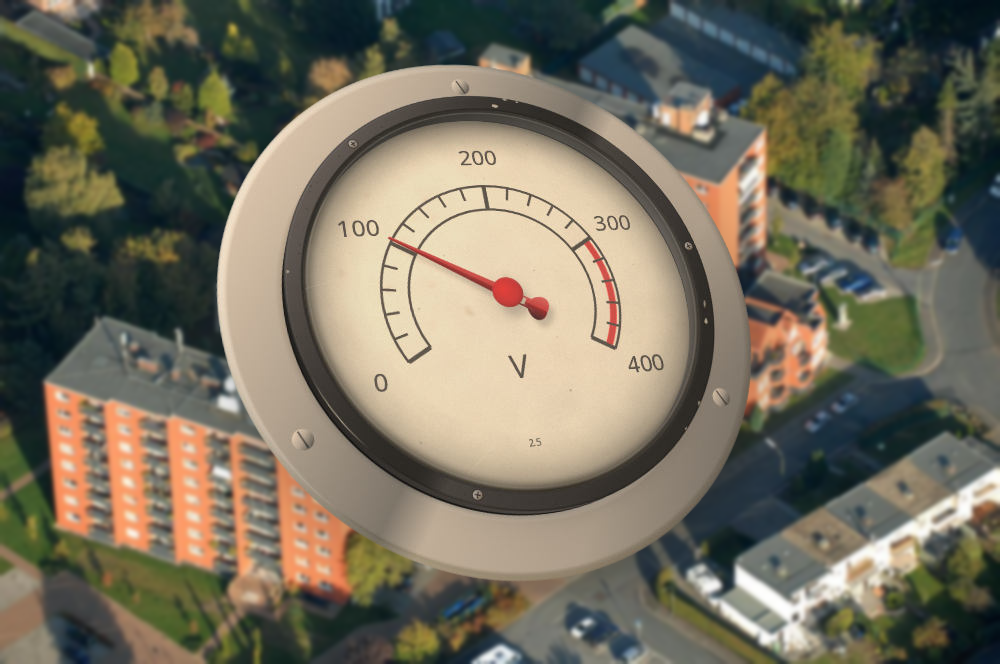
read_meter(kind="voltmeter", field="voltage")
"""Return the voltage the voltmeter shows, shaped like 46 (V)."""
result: 100 (V)
